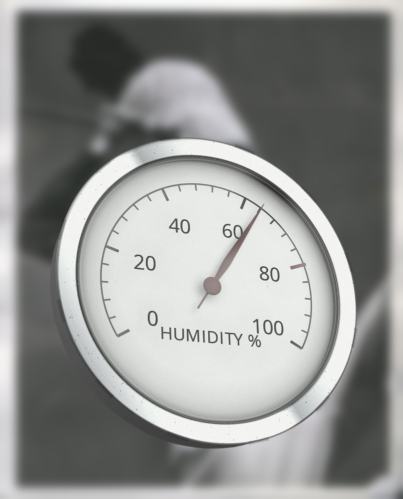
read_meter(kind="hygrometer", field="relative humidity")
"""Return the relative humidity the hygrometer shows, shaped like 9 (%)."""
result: 64 (%)
